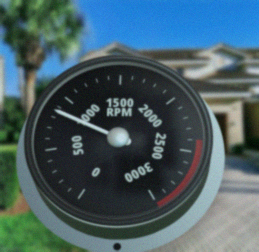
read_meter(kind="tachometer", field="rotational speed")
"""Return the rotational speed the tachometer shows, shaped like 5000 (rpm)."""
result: 850 (rpm)
